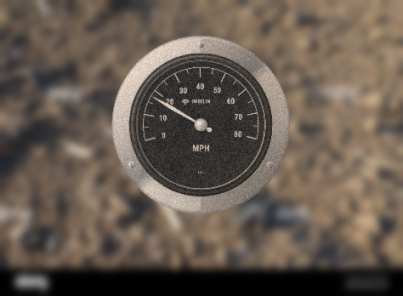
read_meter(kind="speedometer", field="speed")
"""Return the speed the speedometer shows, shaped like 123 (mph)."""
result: 17.5 (mph)
